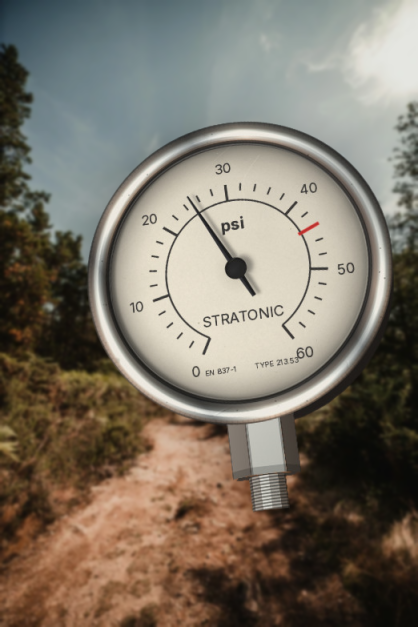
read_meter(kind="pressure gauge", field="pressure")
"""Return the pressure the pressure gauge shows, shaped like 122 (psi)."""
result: 25 (psi)
